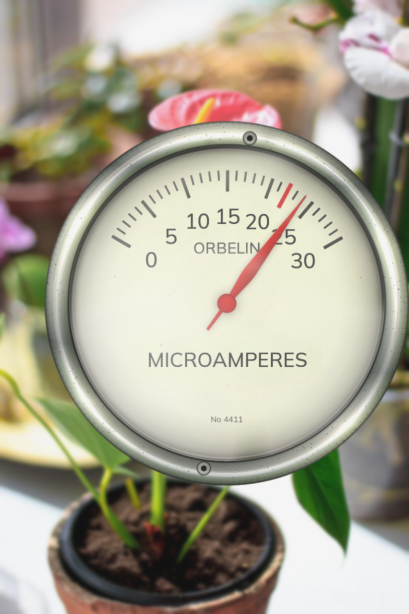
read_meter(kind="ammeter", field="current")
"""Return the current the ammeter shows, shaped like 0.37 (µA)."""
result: 24 (µA)
